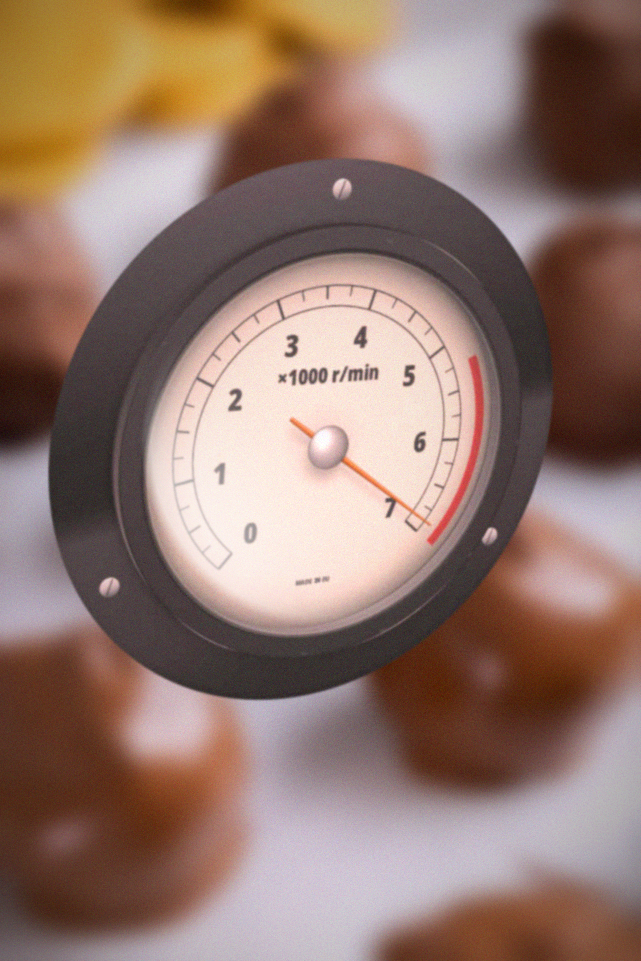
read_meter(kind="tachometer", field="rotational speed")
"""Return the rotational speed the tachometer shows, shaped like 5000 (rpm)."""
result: 6875 (rpm)
